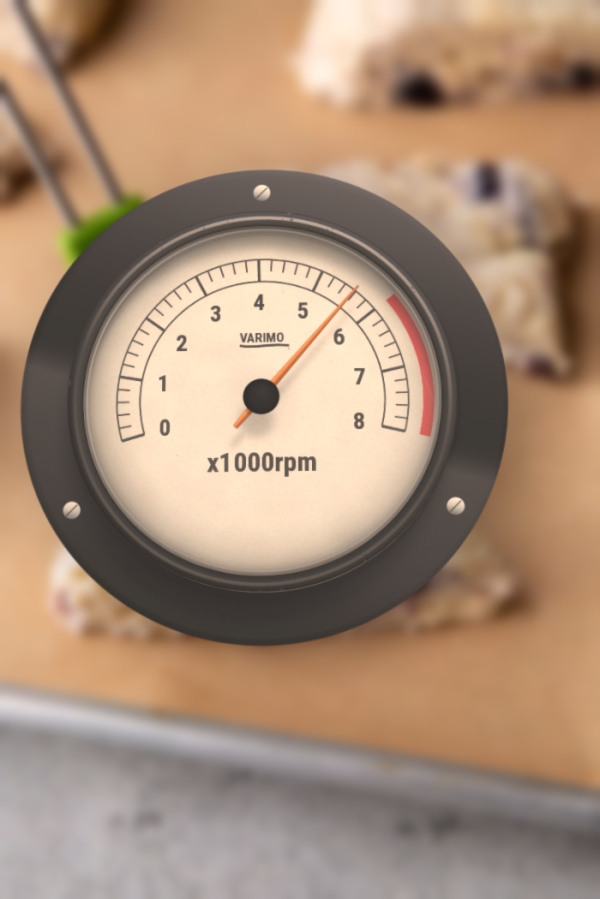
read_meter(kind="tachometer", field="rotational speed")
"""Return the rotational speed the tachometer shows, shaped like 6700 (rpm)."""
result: 5600 (rpm)
